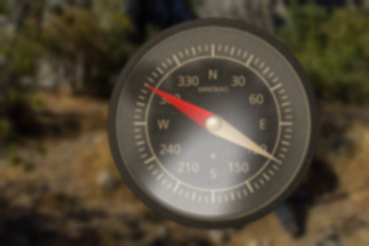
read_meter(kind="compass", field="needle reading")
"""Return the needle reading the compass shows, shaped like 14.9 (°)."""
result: 300 (°)
